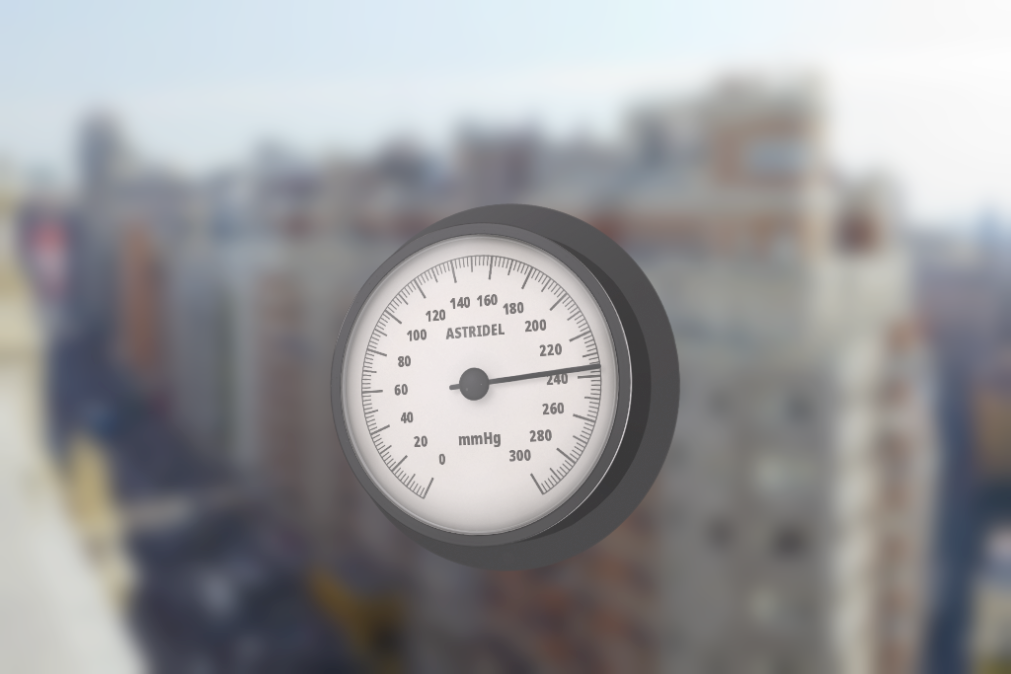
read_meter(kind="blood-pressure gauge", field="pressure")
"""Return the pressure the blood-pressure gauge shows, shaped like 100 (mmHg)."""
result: 236 (mmHg)
